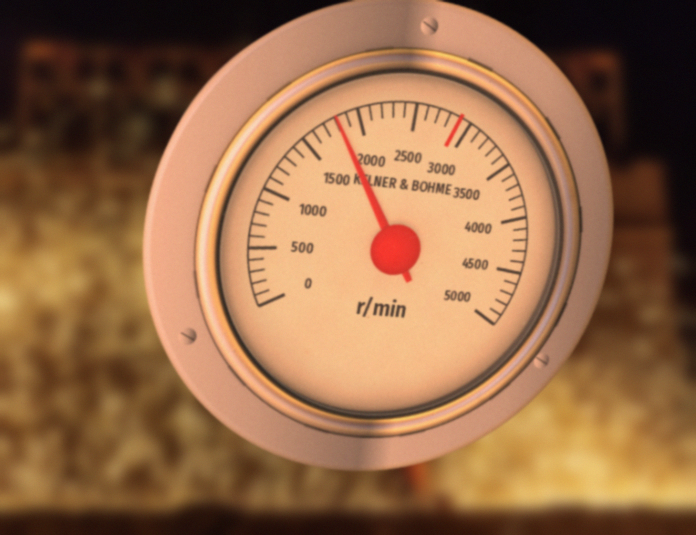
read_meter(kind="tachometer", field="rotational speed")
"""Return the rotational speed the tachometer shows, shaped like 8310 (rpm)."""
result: 1800 (rpm)
